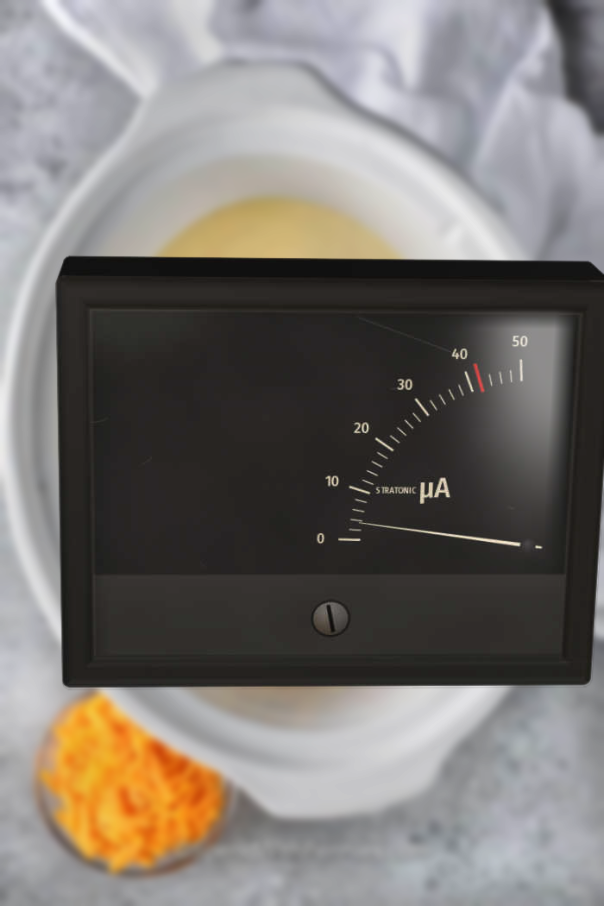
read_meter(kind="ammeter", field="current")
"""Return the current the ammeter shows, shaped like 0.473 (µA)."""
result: 4 (µA)
